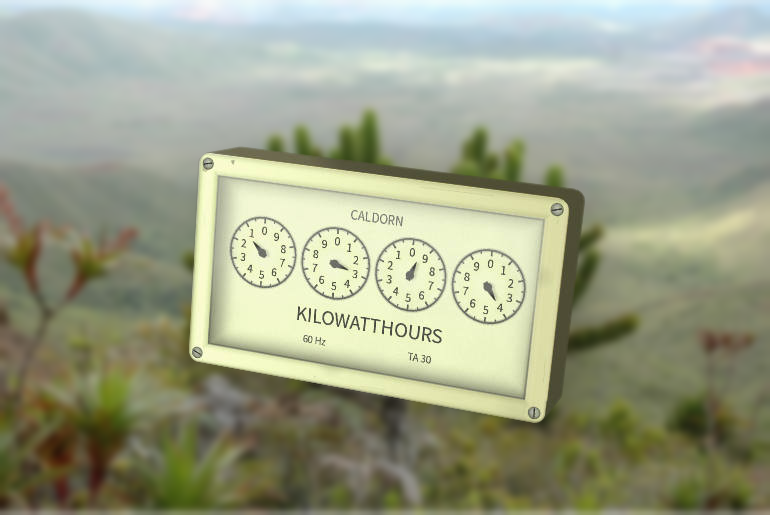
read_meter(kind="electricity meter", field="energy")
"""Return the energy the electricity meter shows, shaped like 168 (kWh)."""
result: 1294 (kWh)
